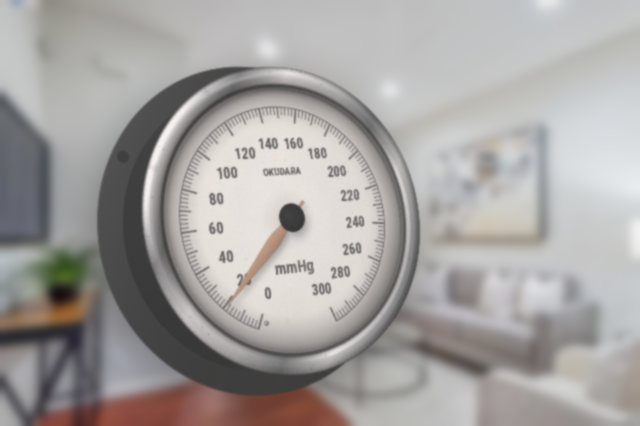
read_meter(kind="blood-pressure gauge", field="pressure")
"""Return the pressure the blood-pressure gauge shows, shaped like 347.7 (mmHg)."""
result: 20 (mmHg)
